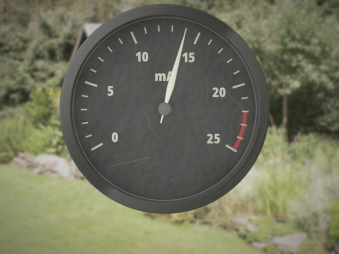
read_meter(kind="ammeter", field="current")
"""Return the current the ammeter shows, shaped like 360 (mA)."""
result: 14 (mA)
